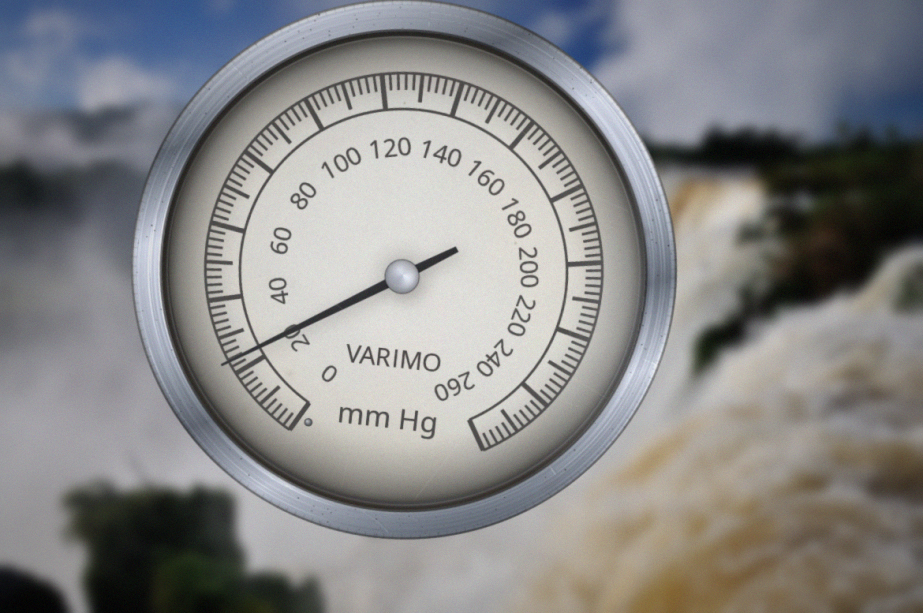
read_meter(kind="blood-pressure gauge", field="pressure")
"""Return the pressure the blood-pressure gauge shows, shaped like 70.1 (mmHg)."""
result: 24 (mmHg)
